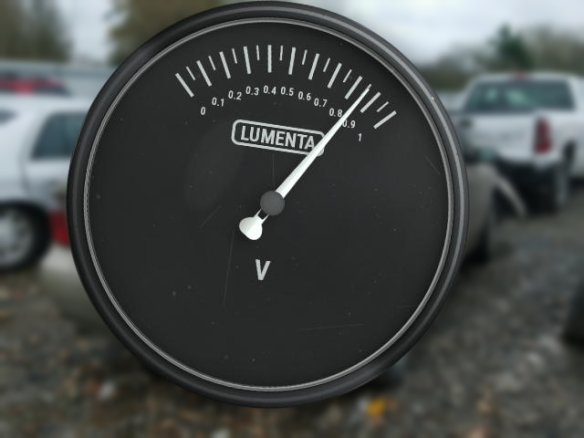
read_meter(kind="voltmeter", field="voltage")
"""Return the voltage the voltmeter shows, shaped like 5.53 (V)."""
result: 0.85 (V)
